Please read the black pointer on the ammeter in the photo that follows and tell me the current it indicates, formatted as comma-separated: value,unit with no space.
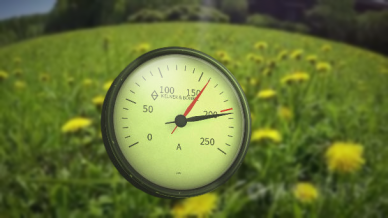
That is 205,A
